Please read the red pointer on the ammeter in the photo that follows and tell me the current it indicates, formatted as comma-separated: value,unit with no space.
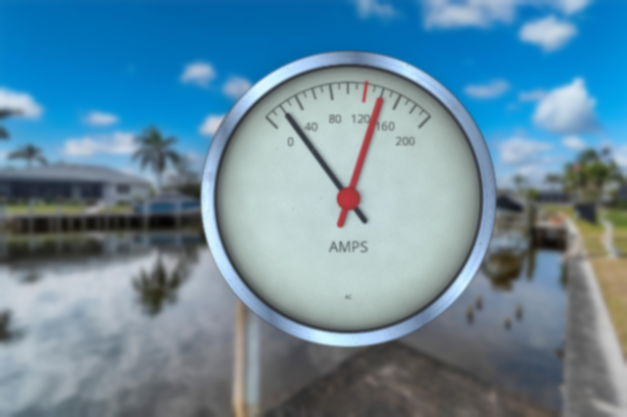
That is 140,A
